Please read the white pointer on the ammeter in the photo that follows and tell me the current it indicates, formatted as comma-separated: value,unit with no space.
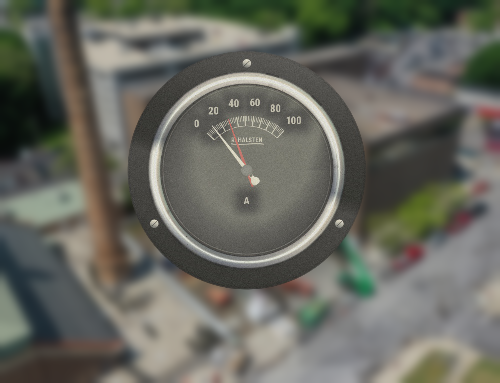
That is 10,A
